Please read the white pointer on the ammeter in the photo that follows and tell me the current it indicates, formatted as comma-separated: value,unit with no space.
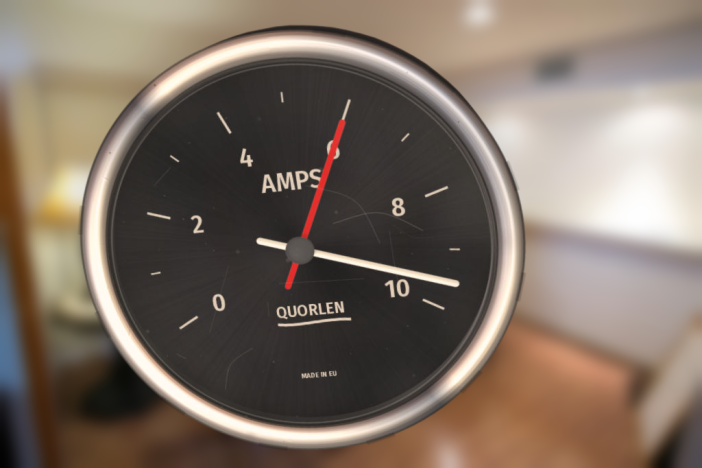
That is 9.5,A
